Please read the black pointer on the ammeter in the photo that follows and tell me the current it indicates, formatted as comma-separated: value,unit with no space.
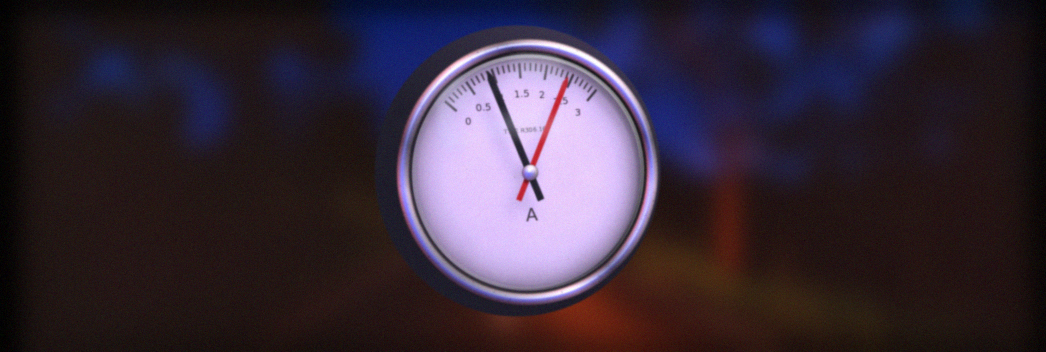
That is 0.9,A
